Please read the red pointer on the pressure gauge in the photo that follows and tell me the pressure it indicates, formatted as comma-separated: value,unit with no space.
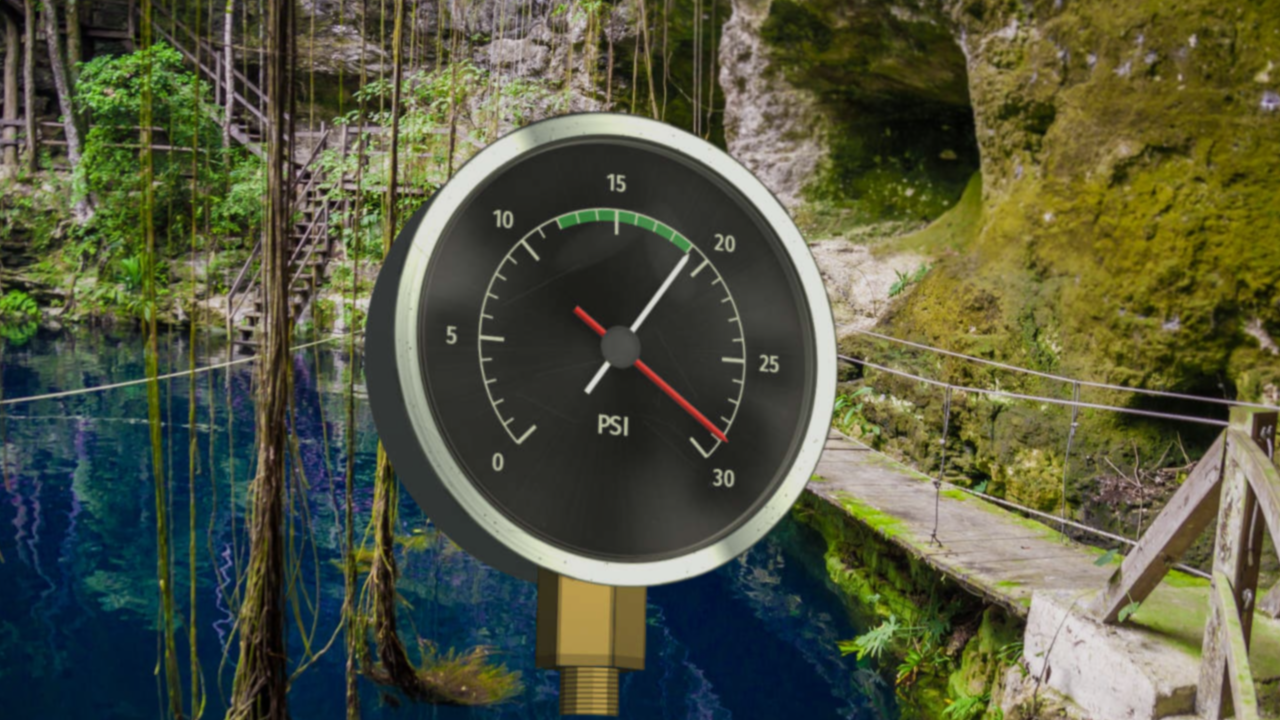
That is 29,psi
